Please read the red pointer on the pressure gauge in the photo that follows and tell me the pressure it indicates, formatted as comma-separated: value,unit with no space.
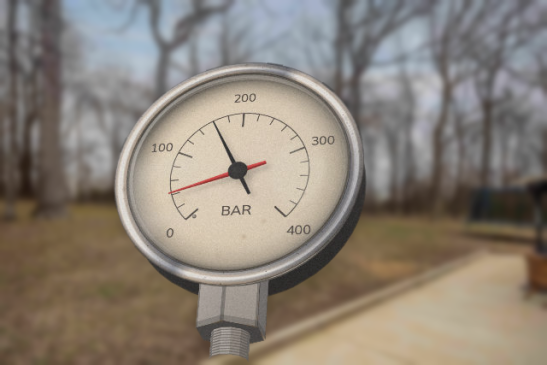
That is 40,bar
